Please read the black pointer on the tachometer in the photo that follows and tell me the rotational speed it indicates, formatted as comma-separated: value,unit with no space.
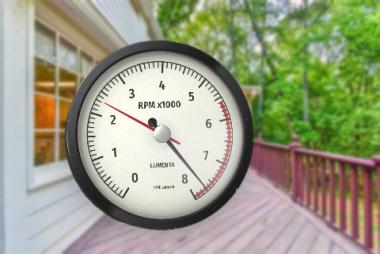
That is 7700,rpm
